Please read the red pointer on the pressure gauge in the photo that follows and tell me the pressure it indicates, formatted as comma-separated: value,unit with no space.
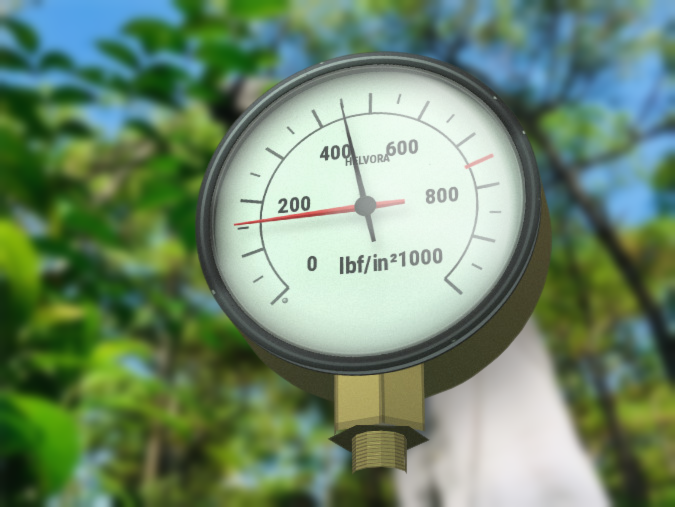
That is 150,psi
